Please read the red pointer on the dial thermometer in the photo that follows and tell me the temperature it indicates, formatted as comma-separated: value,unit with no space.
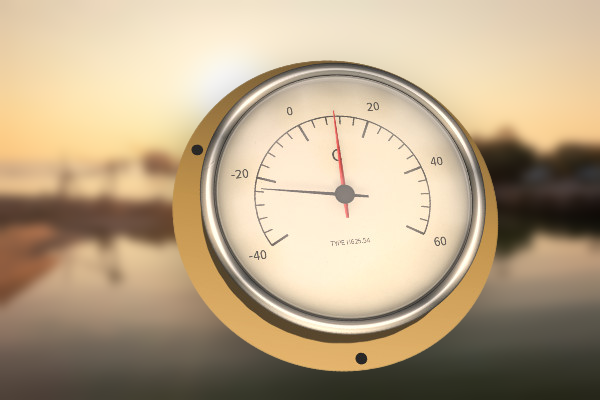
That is 10,°C
